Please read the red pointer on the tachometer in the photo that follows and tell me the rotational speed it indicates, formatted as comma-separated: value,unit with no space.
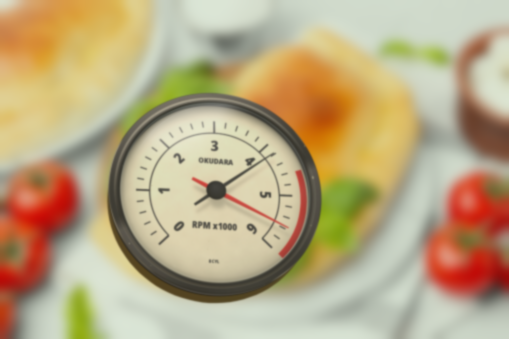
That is 5600,rpm
